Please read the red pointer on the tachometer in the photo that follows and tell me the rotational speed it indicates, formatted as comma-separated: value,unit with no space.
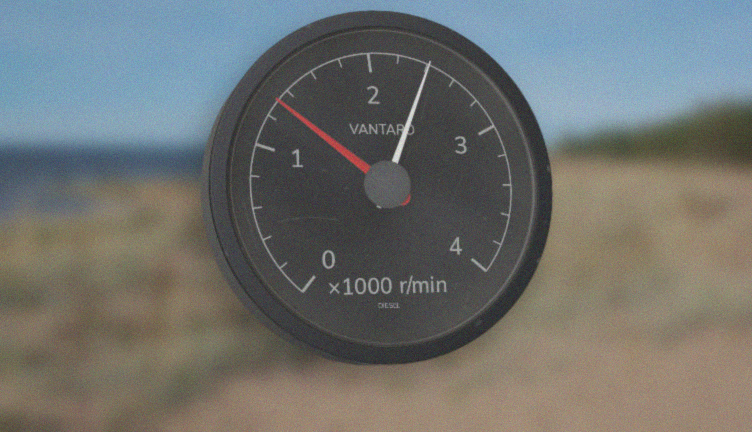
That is 1300,rpm
